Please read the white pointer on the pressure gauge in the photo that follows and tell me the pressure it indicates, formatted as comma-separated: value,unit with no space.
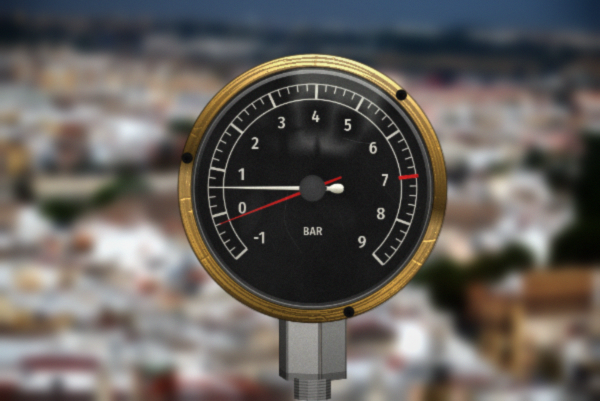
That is 0.6,bar
